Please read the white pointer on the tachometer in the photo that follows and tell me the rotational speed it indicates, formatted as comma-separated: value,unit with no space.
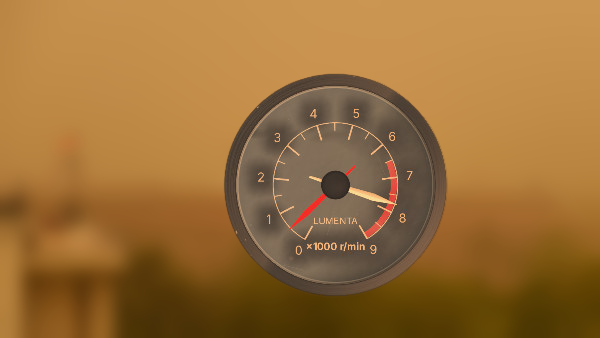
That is 7750,rpm
